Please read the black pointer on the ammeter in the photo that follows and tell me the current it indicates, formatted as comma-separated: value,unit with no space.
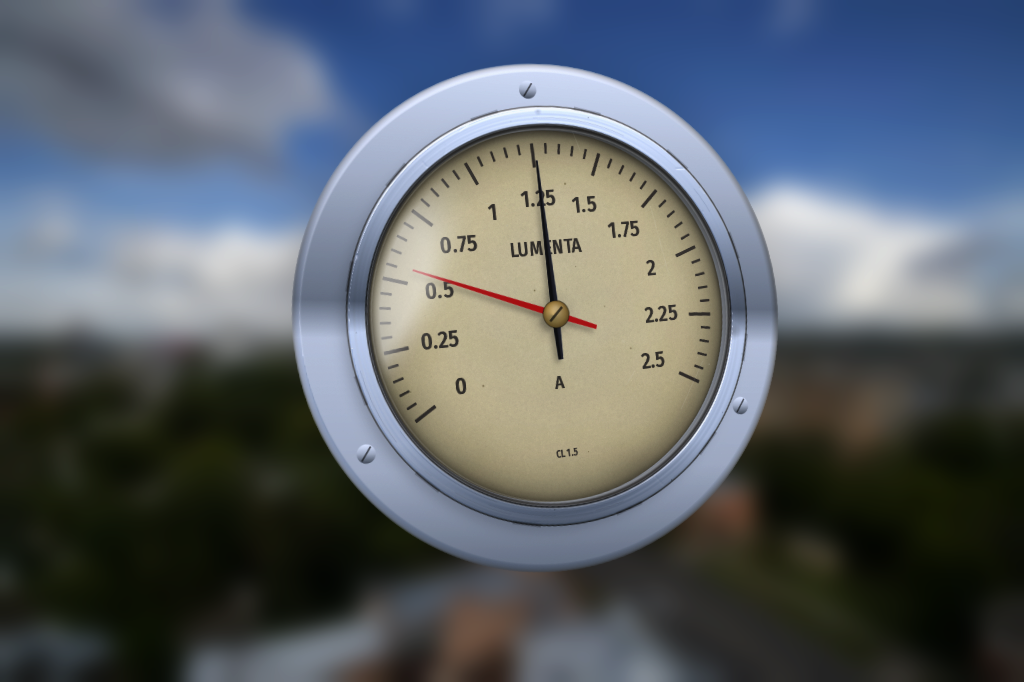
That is 1.25,A
